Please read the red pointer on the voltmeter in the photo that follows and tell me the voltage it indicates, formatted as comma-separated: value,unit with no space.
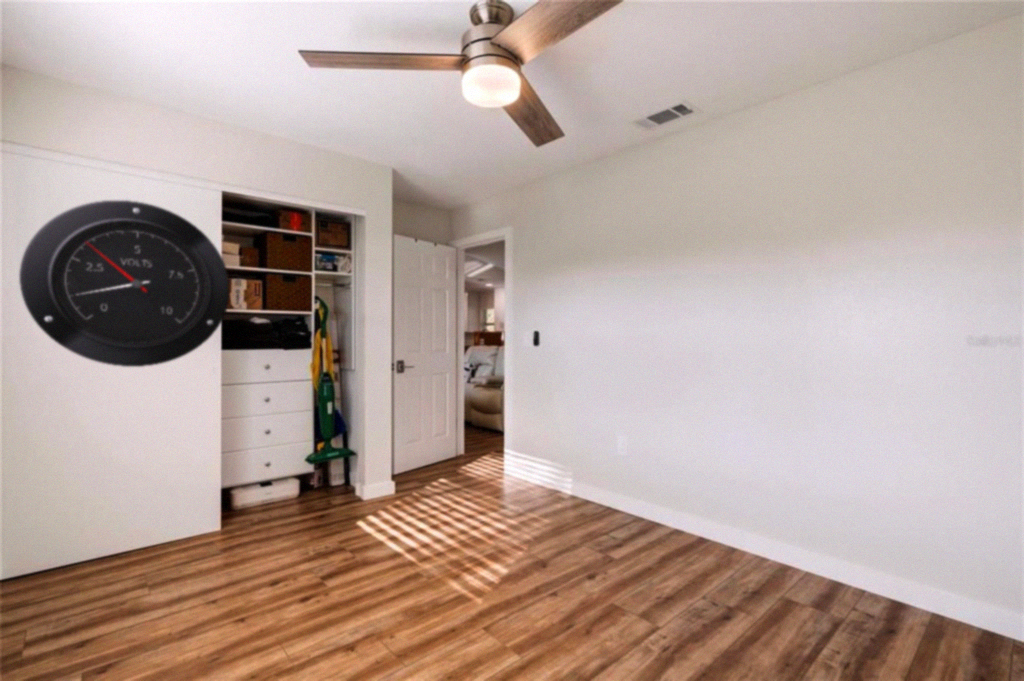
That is 3.25,V
